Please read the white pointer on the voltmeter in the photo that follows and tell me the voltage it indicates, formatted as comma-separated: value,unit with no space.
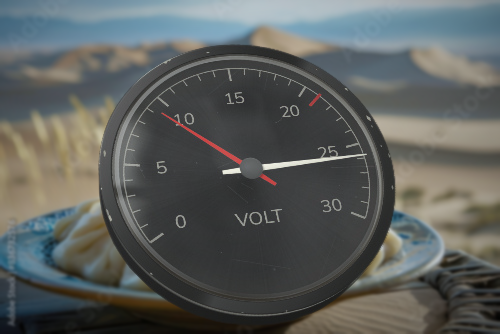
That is 26,V
